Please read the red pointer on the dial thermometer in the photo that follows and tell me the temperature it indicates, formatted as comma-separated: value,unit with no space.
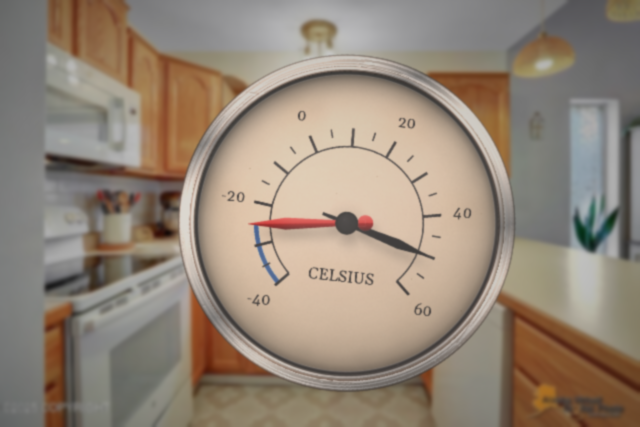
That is -25,°C
